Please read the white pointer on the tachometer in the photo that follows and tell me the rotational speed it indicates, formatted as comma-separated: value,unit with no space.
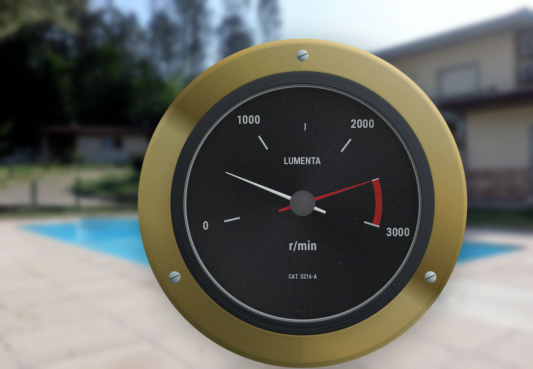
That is 500,rpm
